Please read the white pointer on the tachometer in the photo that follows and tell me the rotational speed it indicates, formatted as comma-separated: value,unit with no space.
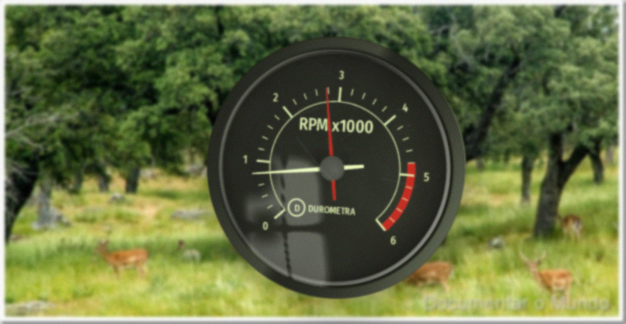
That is 800,rpm
